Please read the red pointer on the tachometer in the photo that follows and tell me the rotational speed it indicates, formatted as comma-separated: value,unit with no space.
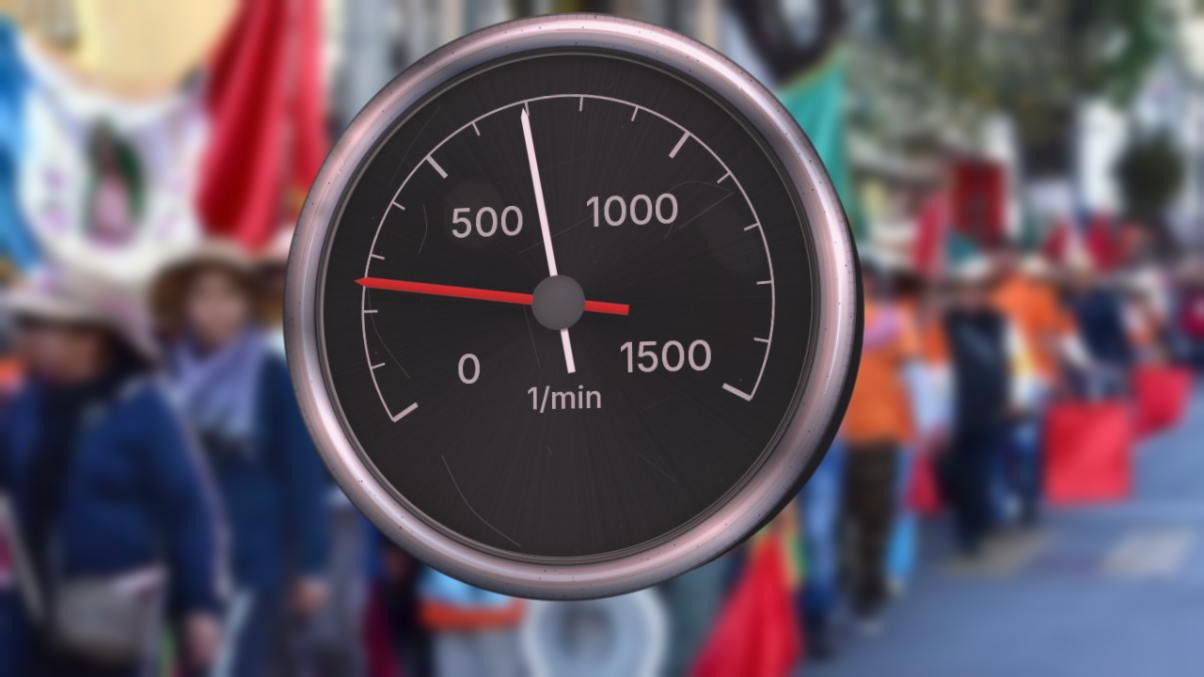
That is 250,rpm
